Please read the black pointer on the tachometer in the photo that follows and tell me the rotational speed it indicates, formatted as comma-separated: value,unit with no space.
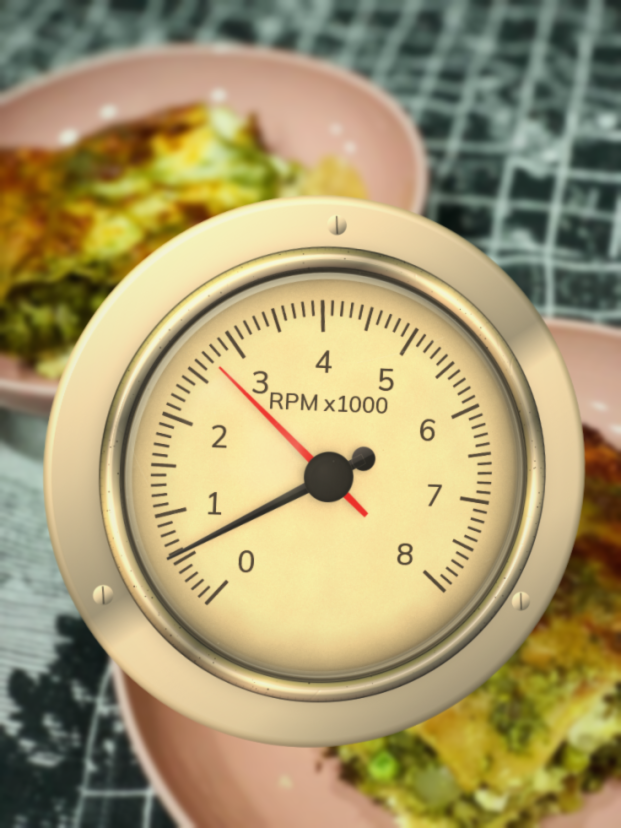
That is 600,rpm
